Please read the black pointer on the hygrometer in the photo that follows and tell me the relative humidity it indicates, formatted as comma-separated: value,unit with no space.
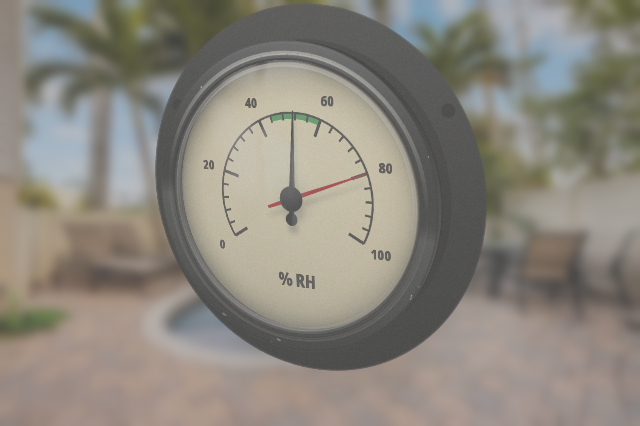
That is 52,%
